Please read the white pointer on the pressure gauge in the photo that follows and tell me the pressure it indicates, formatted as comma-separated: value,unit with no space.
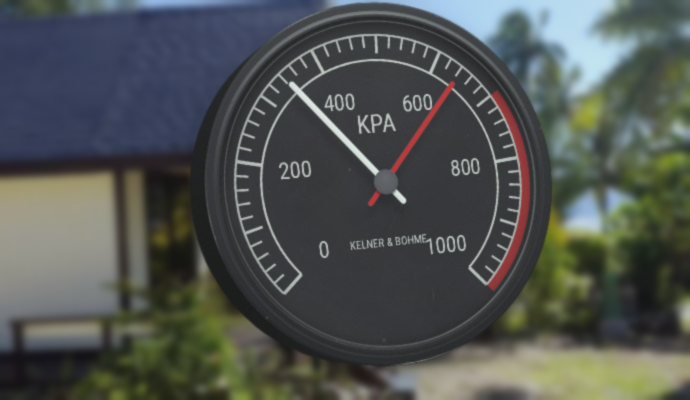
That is 340,kPa
